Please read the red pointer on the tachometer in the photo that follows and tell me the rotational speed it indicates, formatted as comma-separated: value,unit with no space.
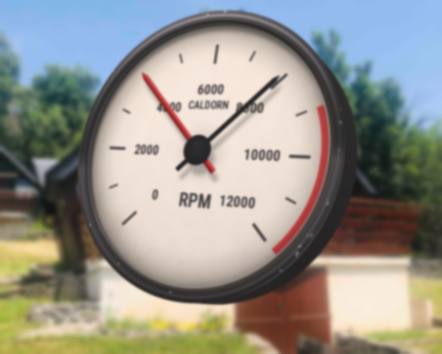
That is 4000,rpm
